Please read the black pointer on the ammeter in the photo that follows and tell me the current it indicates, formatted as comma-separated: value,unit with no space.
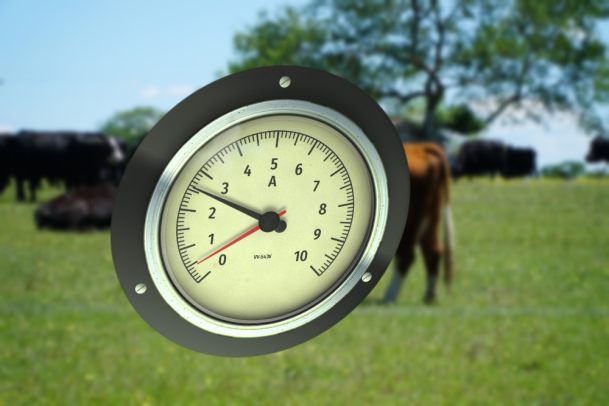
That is 2.6,A
